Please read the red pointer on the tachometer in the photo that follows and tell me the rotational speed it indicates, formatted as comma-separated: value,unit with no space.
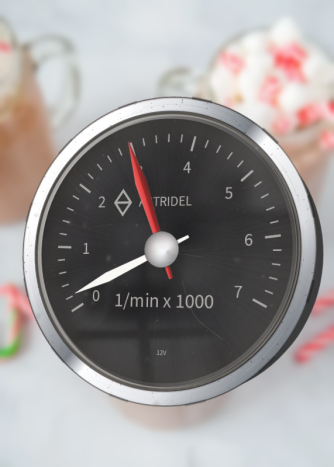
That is 3000,rpm
